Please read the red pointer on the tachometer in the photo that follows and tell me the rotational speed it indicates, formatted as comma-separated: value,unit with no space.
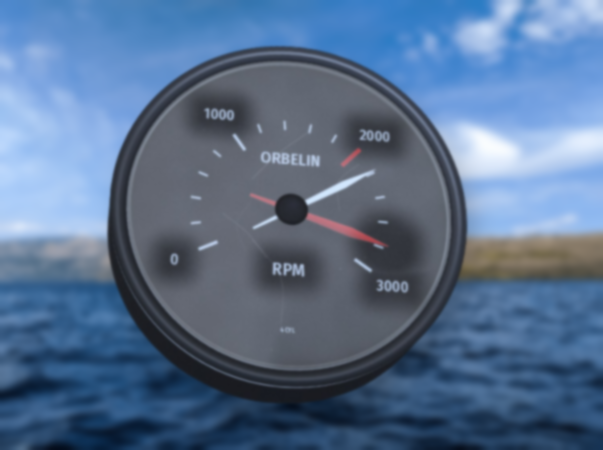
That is 2800,rpm
